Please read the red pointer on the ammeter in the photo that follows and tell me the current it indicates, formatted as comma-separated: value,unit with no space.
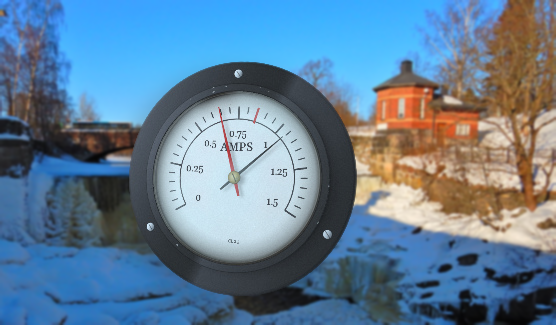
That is 0.65,A
